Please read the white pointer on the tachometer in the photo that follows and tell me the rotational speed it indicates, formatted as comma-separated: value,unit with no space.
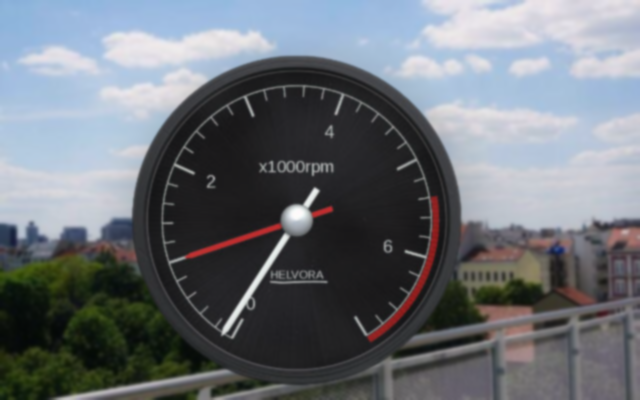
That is 100,rpm
